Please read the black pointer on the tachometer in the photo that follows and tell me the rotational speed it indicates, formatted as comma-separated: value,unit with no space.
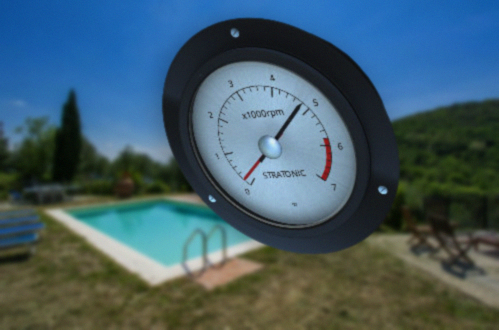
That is 4800,rpm
